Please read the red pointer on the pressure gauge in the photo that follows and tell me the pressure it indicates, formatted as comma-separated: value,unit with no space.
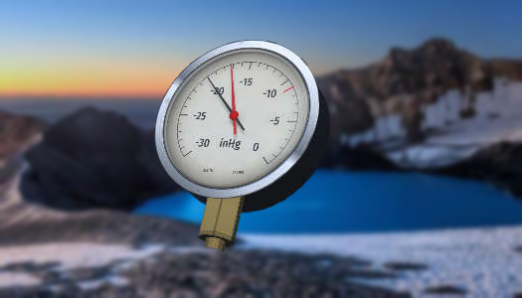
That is -17,inHg
